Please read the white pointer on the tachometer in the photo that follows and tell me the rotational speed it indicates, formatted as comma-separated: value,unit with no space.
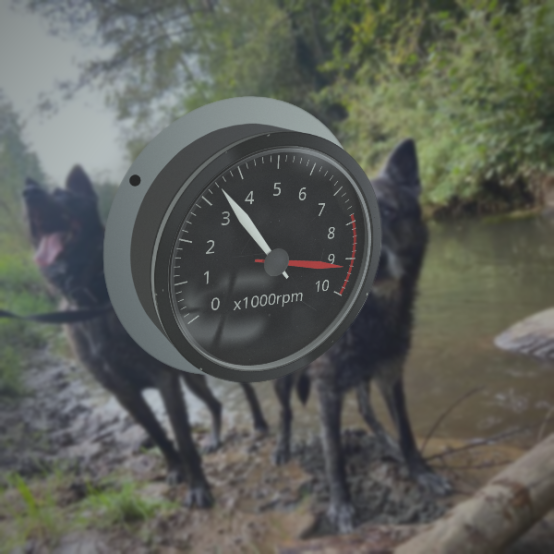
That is 3400,rpm
